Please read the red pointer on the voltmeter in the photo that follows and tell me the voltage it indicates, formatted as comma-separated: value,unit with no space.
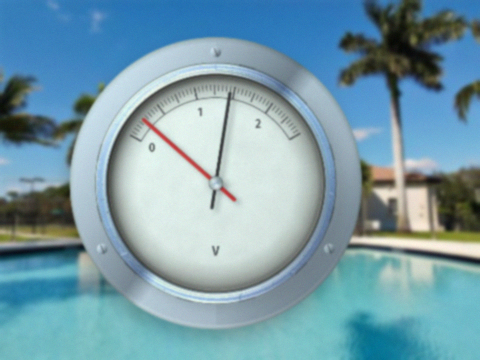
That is 0.25,V
